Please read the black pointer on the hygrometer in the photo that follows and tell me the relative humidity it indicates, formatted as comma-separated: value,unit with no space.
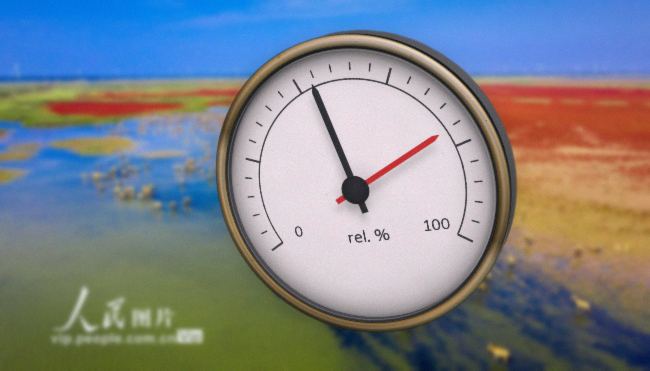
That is 44,%
